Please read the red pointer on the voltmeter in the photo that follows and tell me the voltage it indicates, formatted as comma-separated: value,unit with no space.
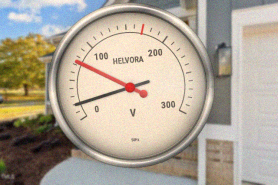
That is 75,V
